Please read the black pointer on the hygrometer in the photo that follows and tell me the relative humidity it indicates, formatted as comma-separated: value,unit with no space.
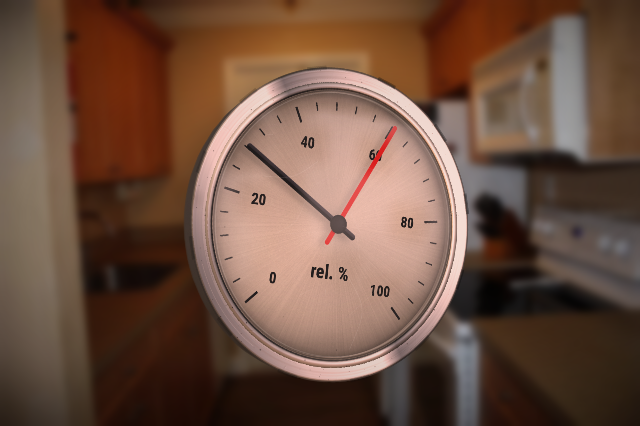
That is 28,%
